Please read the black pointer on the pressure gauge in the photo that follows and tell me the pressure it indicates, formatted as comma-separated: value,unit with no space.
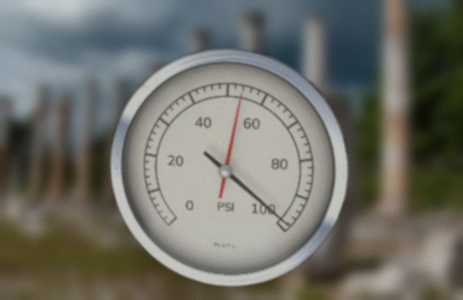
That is 98,psi
